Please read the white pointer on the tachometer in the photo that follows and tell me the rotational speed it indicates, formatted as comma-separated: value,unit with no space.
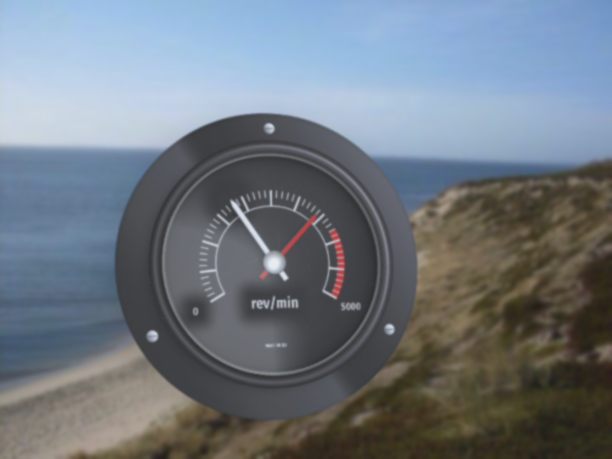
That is 1800,rpm
